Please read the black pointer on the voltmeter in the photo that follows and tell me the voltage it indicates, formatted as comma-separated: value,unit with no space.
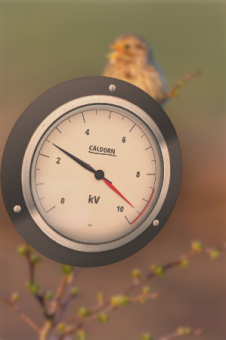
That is 2.5,kV
